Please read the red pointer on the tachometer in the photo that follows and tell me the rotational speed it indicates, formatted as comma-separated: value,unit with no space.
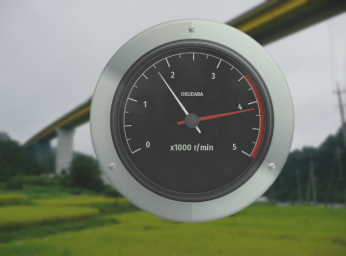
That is 4125,rpm
